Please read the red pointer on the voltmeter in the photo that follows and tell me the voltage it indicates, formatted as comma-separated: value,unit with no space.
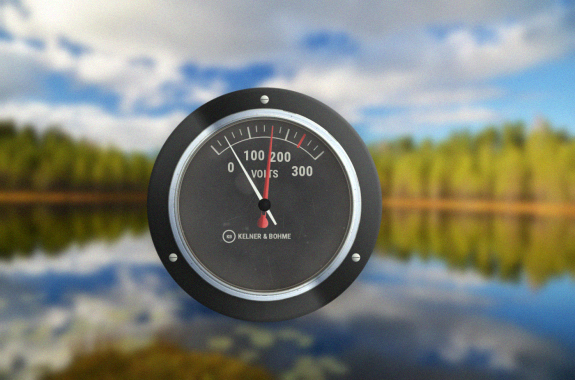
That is 160,V
